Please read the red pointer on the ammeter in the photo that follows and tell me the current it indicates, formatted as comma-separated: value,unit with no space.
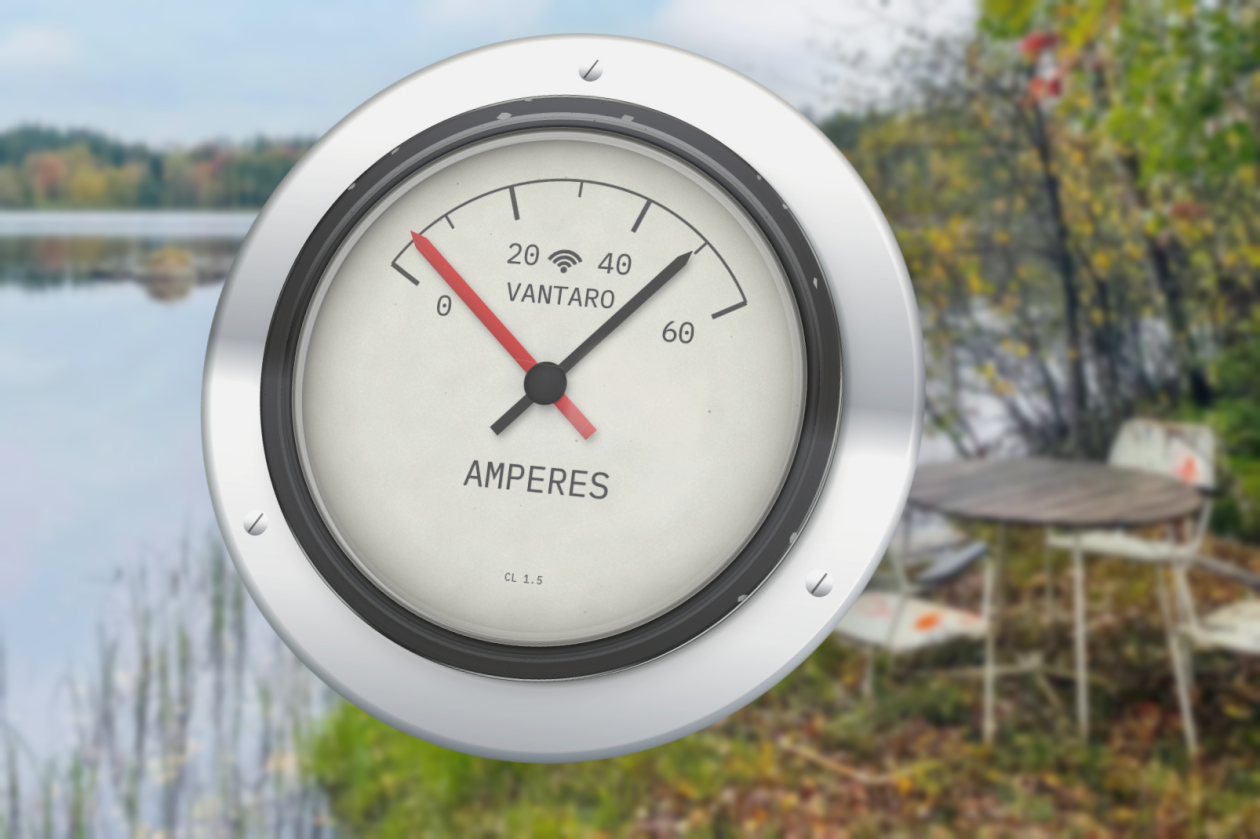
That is 5,A
